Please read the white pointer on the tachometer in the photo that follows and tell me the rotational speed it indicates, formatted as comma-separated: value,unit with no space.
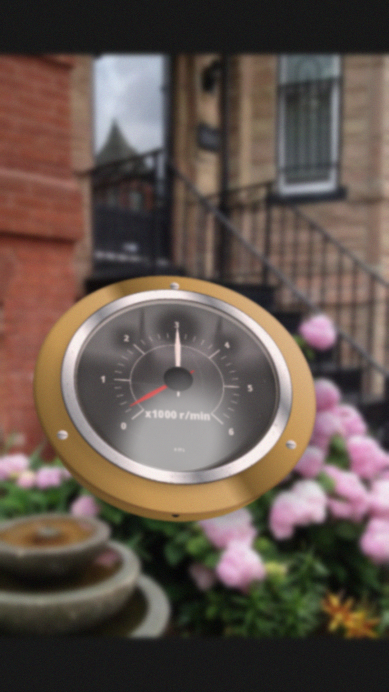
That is 3000,rpm
